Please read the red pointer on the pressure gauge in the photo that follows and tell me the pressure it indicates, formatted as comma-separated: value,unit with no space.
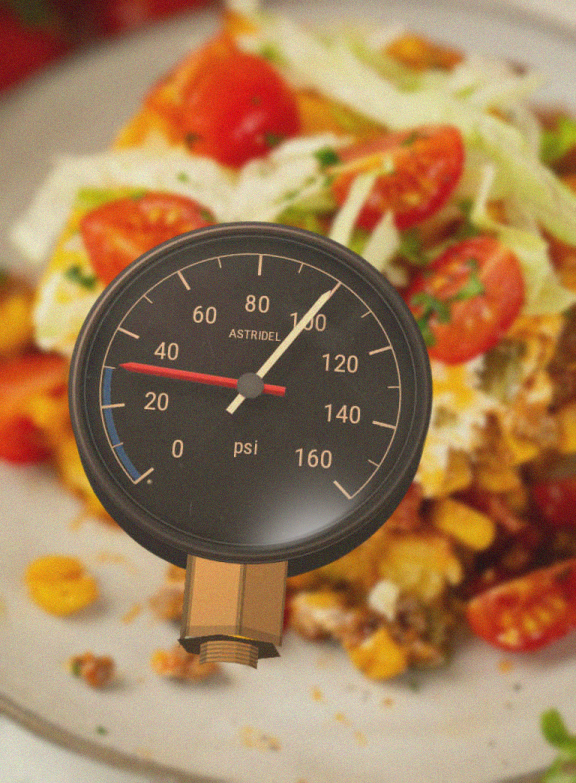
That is 30,psi
